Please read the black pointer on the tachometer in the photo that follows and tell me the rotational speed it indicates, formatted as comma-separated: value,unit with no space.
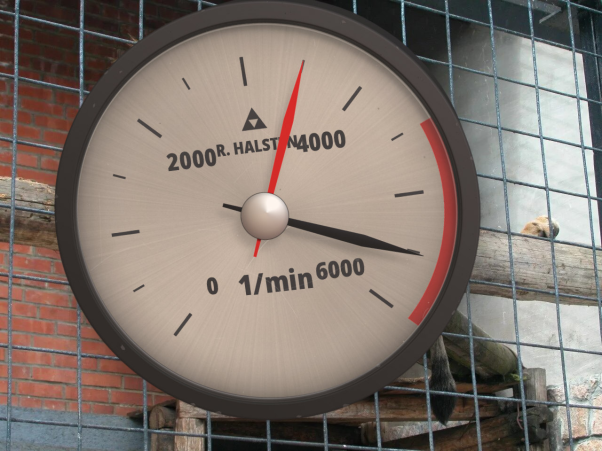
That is 5500,rpm
